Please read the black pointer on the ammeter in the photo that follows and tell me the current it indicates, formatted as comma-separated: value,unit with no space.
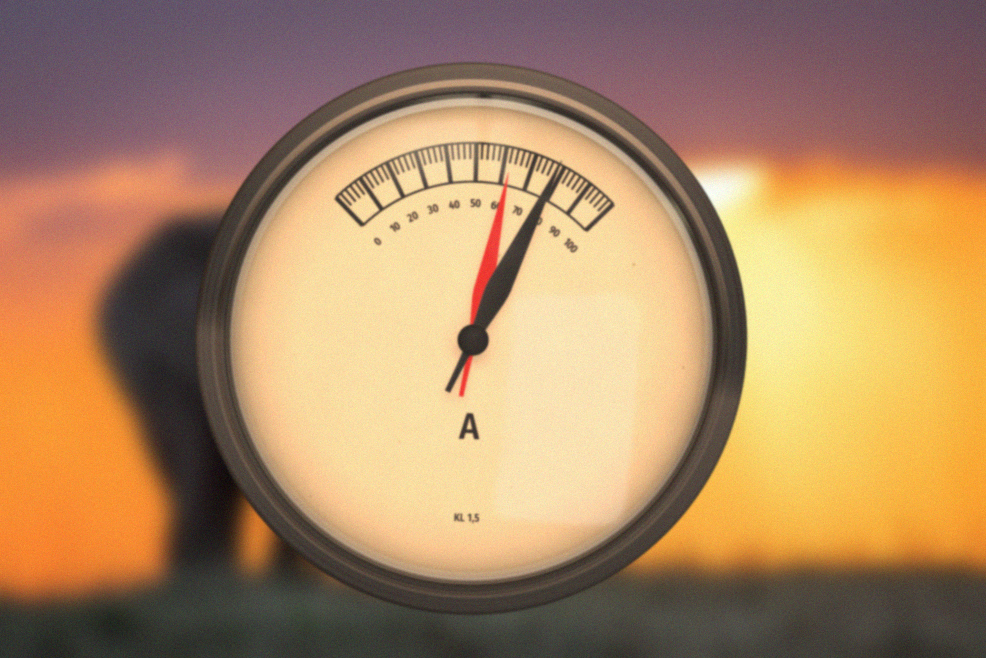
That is 78,A
